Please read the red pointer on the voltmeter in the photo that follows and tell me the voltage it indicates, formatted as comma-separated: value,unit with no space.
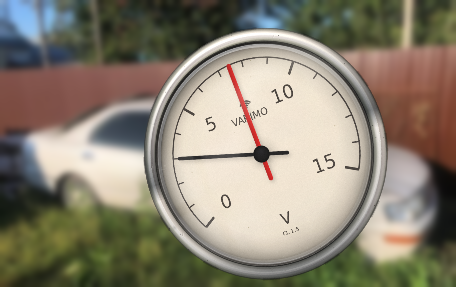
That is 7.5,V
